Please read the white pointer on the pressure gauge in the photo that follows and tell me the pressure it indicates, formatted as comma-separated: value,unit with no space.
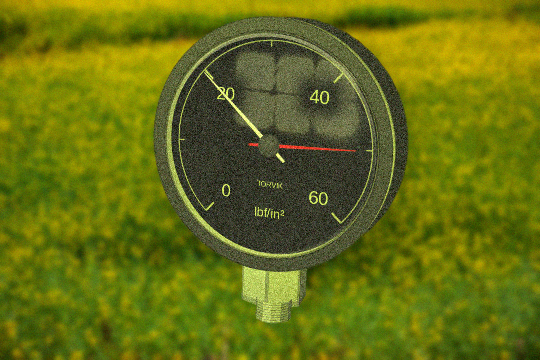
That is 20,psi
